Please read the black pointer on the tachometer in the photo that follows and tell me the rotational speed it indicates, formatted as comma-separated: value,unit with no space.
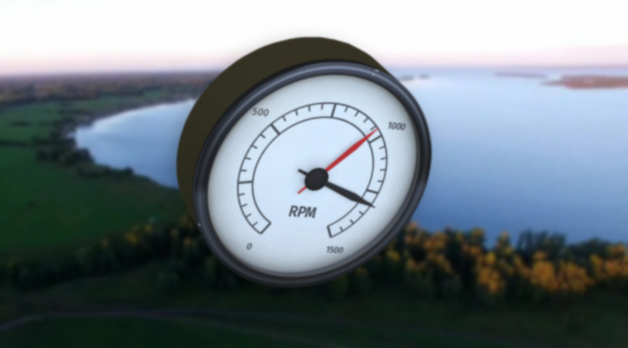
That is 1300,rpm
